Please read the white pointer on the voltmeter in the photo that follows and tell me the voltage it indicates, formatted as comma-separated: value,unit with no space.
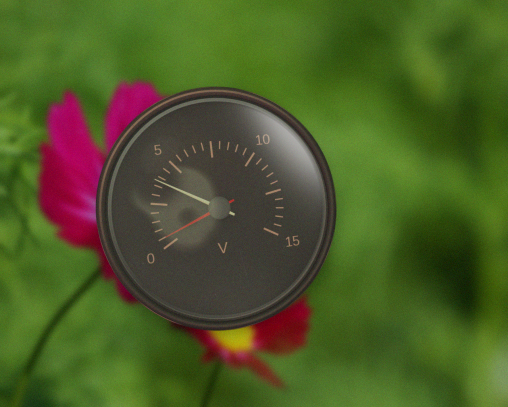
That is 3.75,V
